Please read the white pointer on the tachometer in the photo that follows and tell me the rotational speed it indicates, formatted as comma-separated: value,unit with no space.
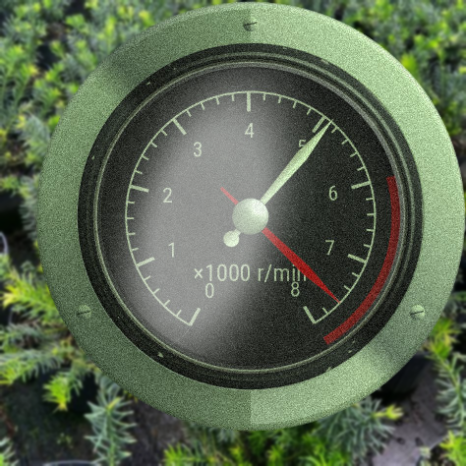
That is 5100,rpm
